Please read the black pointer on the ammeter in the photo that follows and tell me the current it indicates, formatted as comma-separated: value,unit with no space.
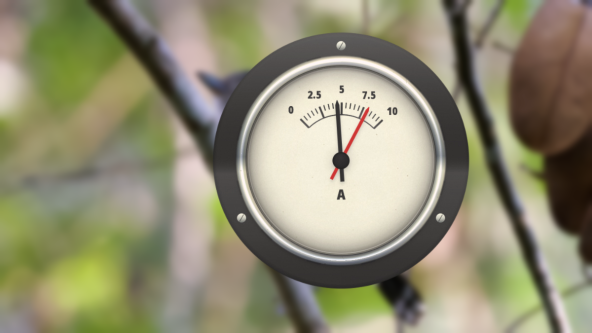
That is 4.5,A
